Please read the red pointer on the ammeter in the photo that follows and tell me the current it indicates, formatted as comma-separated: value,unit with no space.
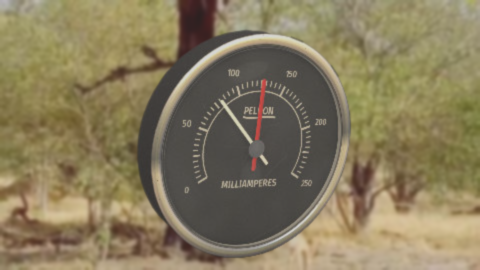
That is 125,mA
